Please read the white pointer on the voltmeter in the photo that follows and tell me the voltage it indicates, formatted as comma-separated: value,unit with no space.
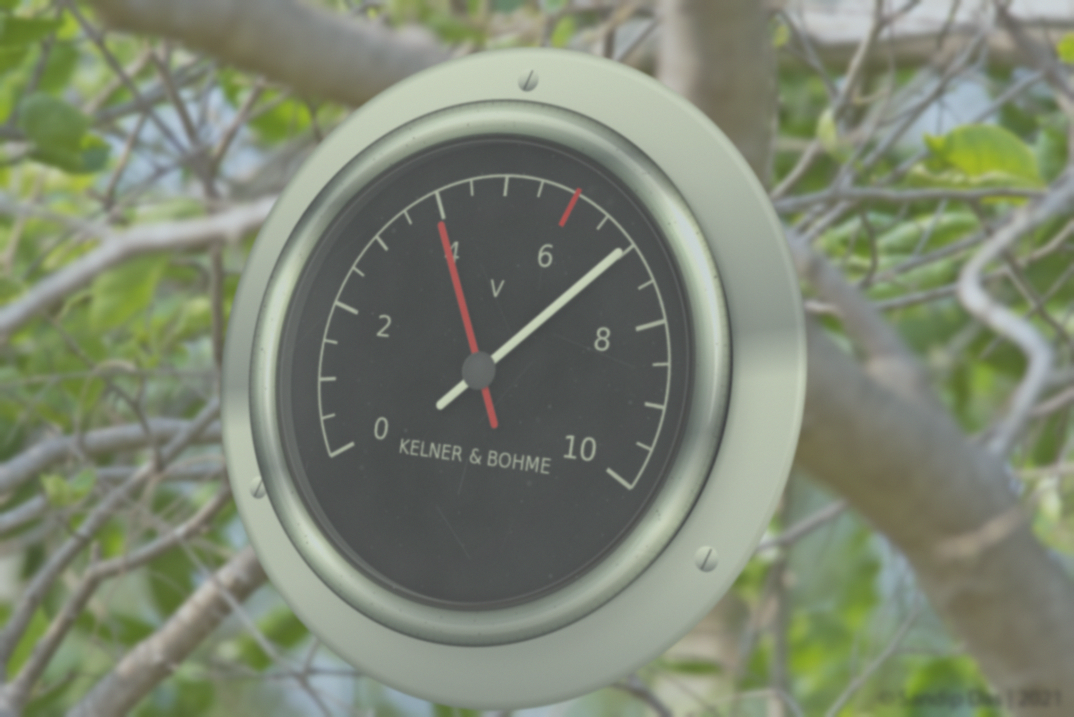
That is 7,V
